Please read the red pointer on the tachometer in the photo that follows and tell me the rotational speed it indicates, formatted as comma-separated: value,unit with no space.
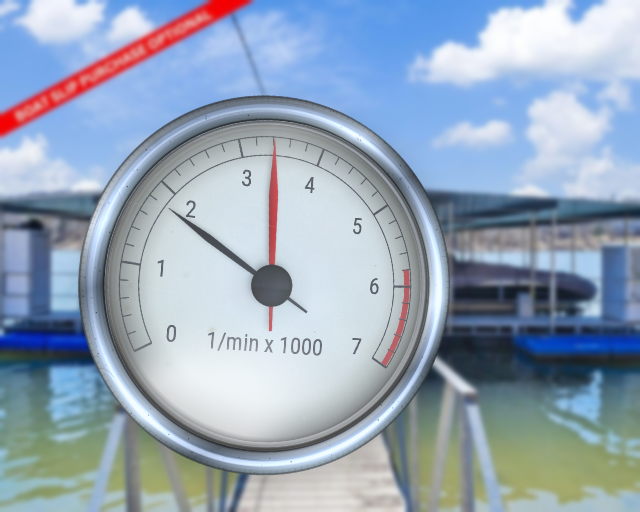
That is 3400,rpm
